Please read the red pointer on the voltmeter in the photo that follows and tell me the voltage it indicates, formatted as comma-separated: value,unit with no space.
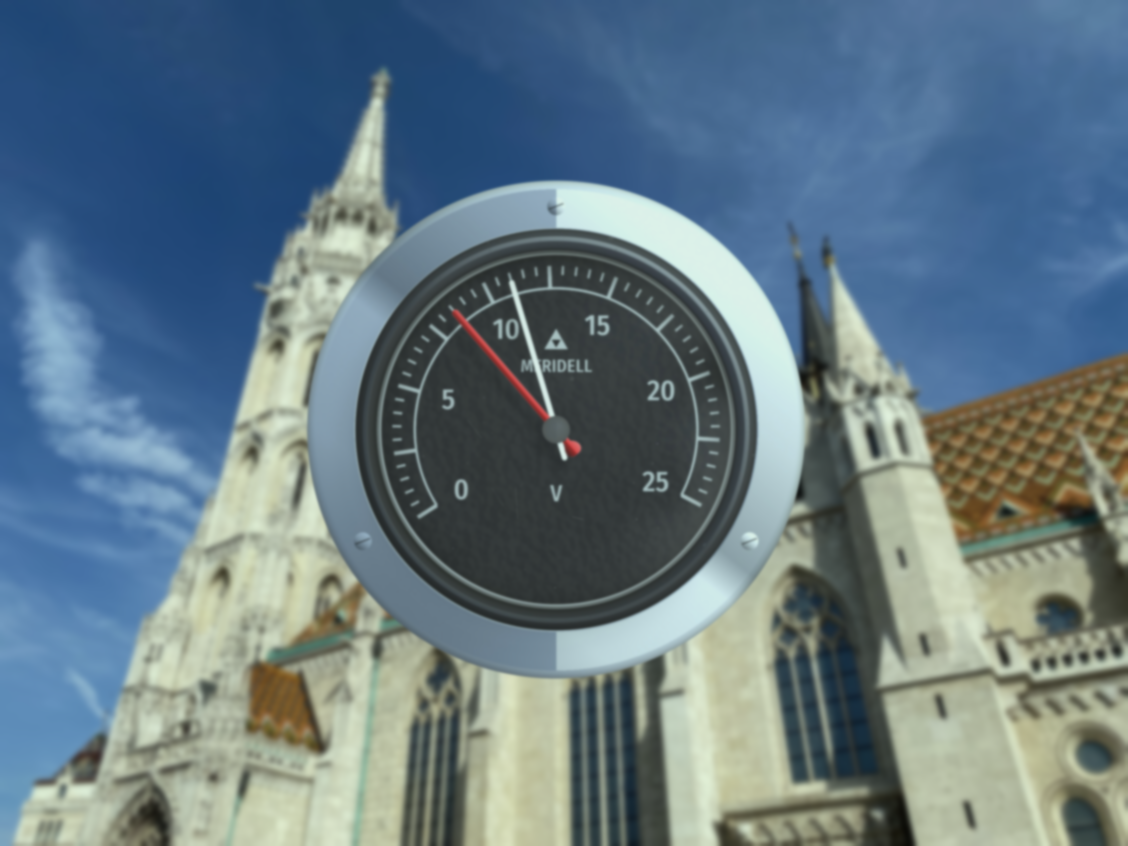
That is 8.5,V
